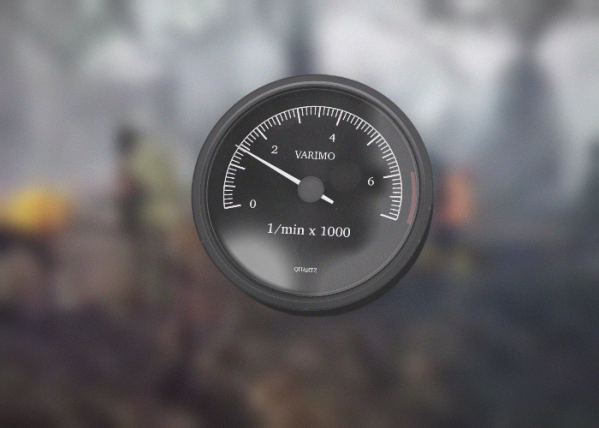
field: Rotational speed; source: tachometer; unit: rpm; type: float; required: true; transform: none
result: 1400 rpm
